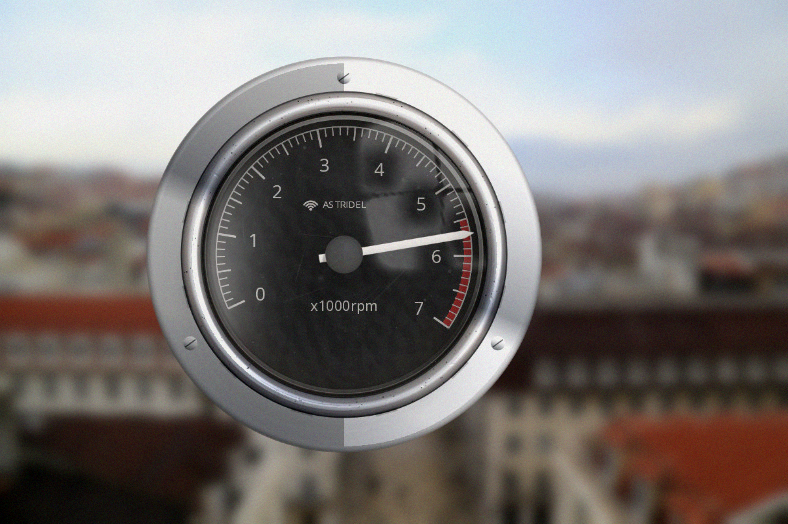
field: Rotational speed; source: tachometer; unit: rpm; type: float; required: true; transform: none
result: 5700 rpm
